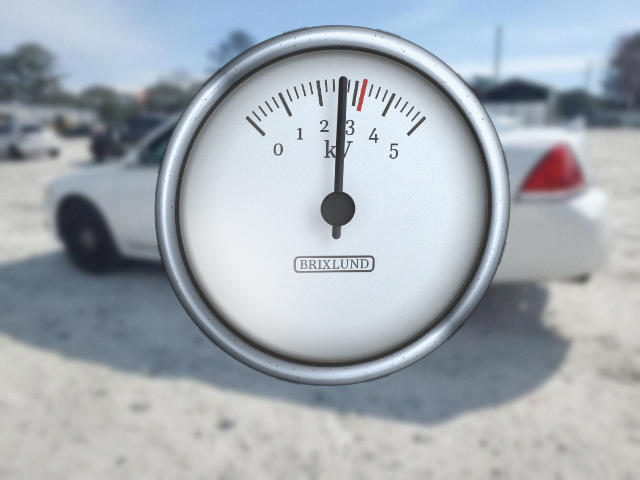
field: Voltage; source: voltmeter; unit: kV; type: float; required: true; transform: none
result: 2.6 kV
